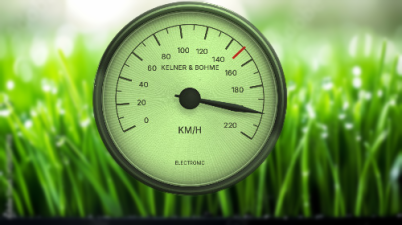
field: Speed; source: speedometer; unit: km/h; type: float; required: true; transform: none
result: 200 km/h
